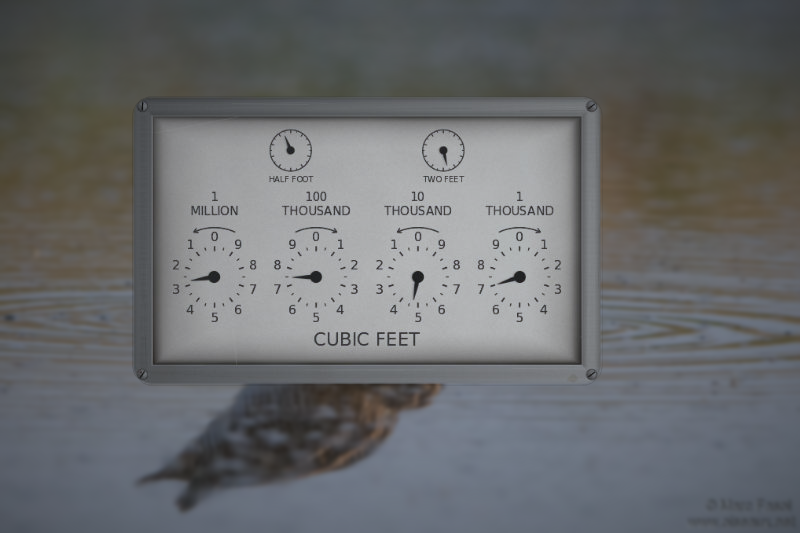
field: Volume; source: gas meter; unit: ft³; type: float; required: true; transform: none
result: 274700 ft³
